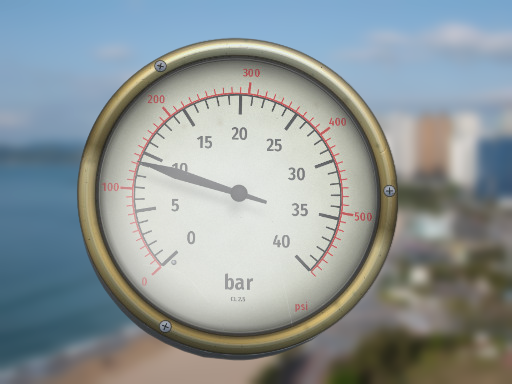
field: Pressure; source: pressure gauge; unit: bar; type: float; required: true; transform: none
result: 9 bar
